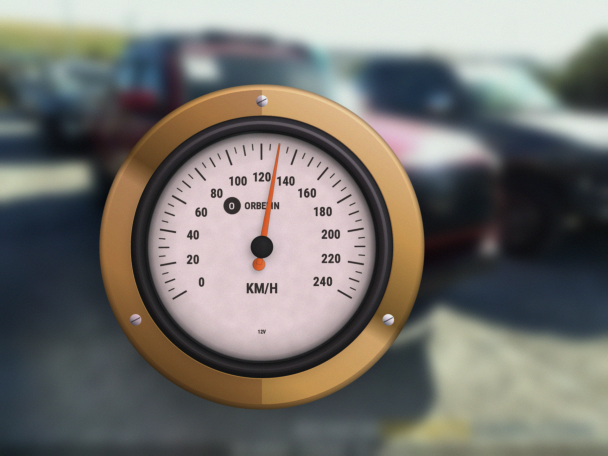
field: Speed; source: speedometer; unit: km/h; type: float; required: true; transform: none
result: 130 km/h
